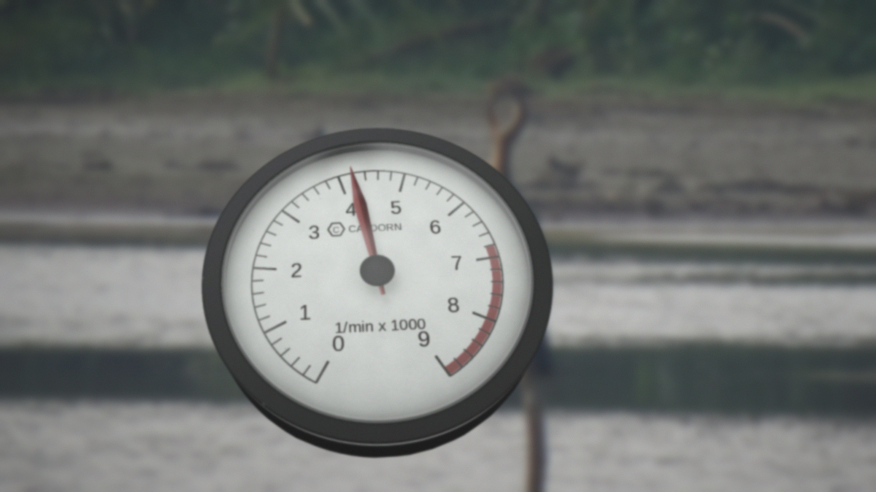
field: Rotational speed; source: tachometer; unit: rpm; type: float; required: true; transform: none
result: 4200 rpm
